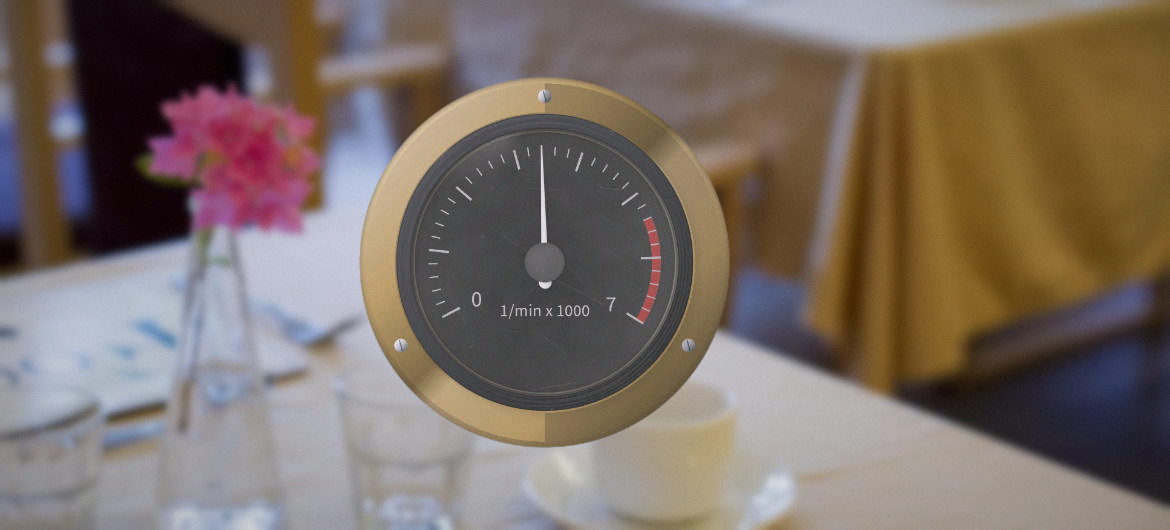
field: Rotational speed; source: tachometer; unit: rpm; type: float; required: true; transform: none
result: 3400 rpm
